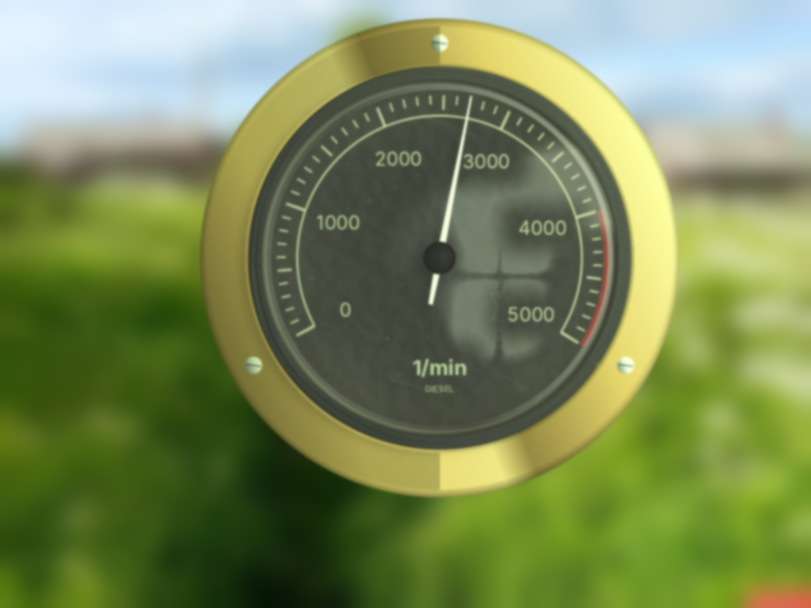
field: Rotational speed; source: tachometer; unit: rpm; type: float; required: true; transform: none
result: 2700 rpm
